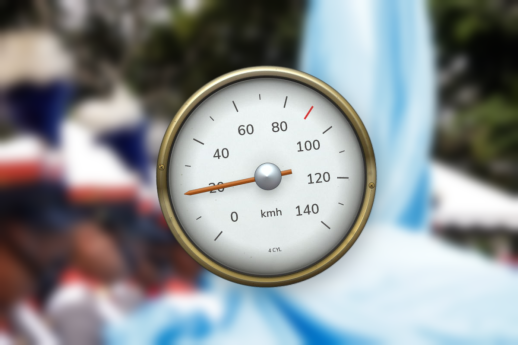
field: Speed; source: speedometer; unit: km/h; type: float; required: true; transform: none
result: 20 km/h
